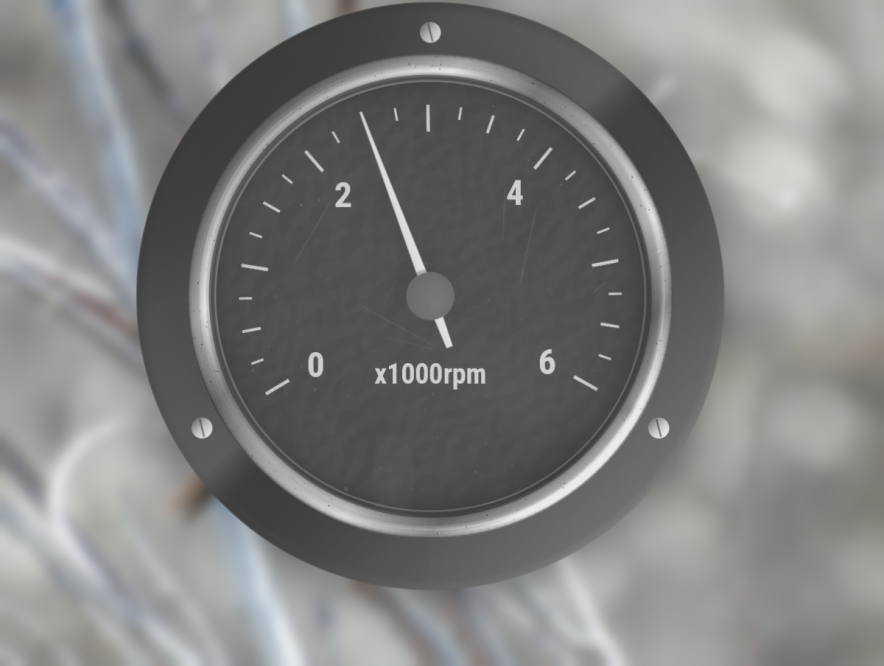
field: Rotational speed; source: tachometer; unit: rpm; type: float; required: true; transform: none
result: 2500 rpm
